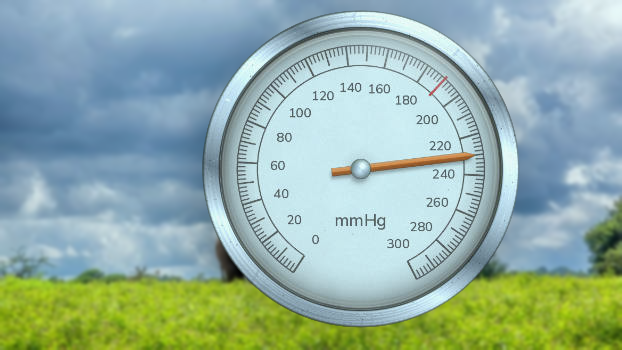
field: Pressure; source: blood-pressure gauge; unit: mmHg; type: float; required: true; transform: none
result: 230 mmHg
